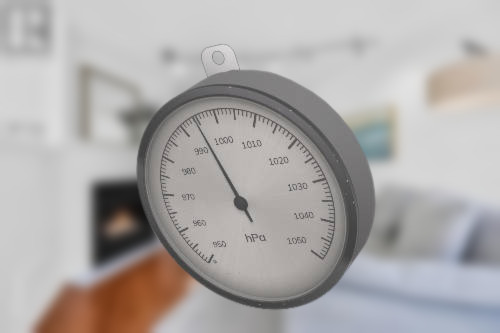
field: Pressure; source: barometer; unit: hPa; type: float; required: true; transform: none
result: 995 hPa
